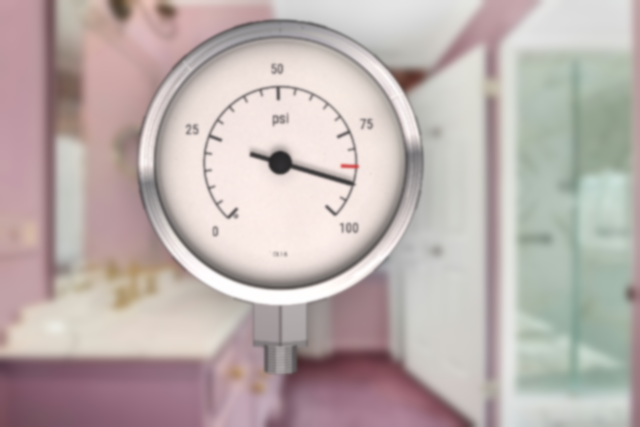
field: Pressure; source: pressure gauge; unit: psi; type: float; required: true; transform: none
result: 90 psi
